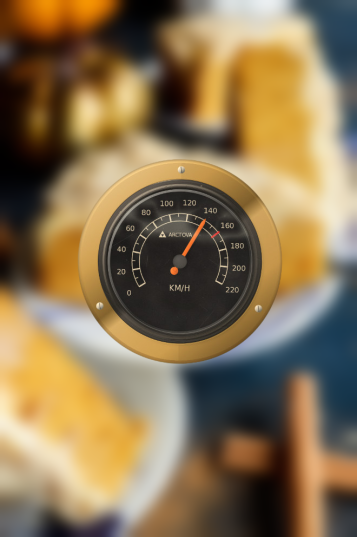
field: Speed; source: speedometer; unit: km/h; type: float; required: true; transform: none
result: 140 km/h
